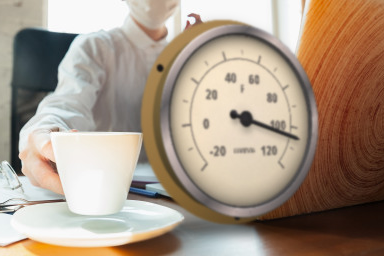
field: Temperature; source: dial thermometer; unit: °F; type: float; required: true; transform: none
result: 105 °F
